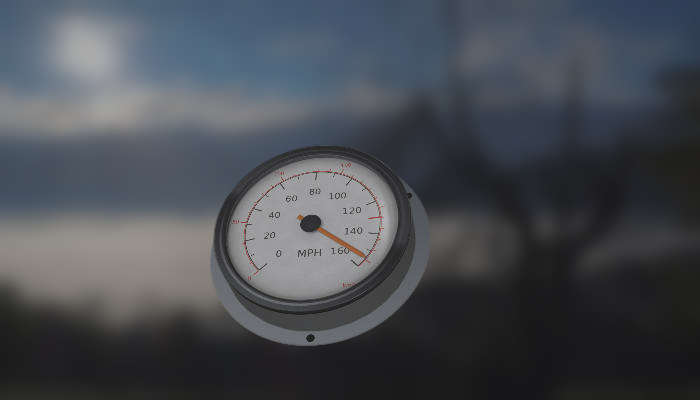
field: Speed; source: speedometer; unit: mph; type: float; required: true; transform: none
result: 155 mph
